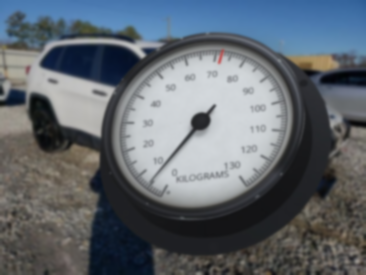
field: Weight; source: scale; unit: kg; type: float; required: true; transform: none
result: 5 kg
